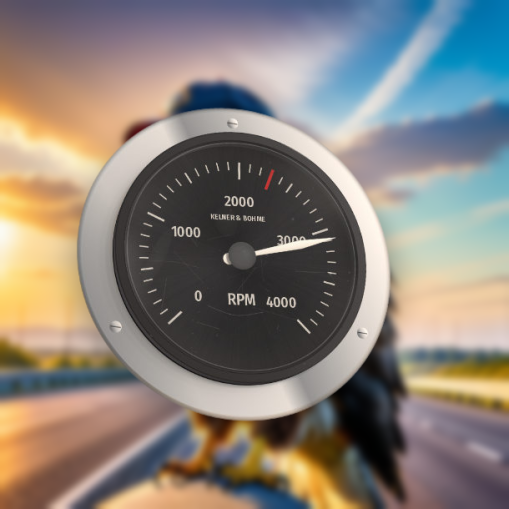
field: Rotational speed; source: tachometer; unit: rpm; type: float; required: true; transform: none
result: 3100 rpm
